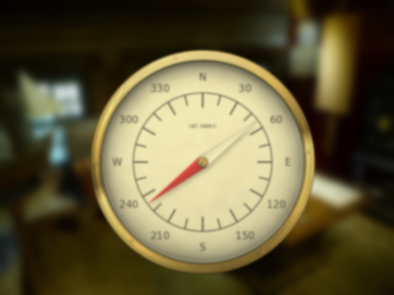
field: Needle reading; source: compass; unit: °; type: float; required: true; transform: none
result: 232.5 °
